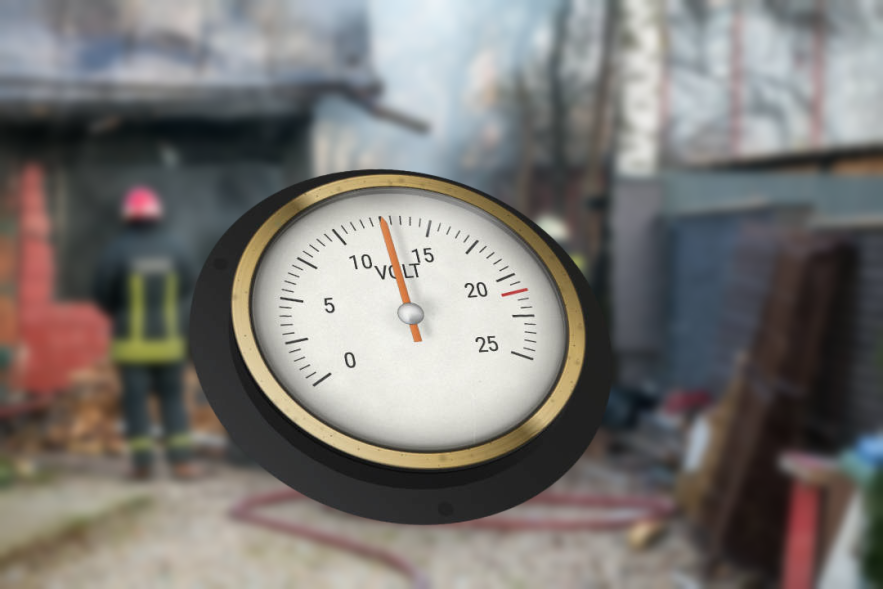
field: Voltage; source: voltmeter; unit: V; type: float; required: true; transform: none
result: 12.5 V
